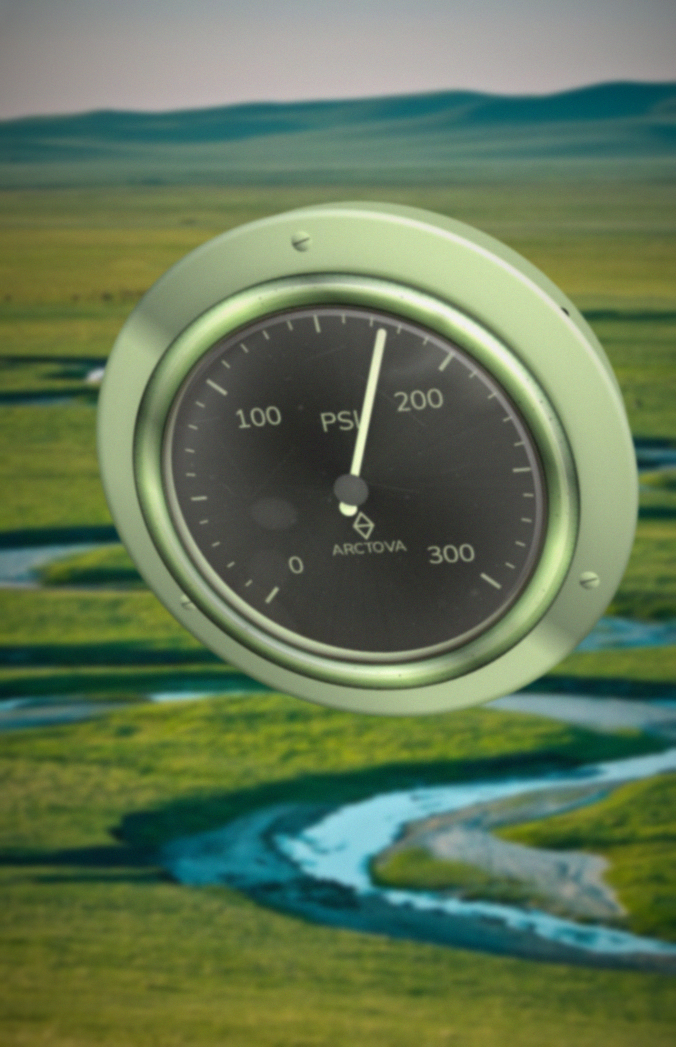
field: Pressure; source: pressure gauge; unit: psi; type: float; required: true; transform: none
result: 175 psi
